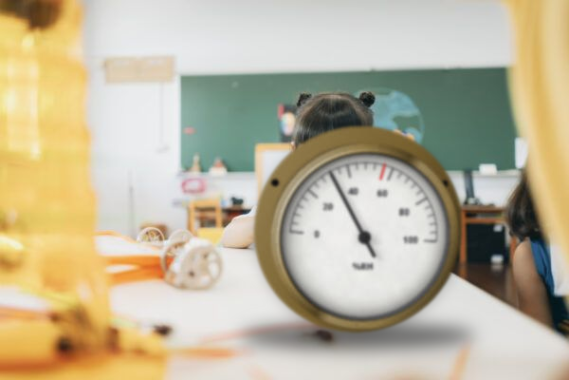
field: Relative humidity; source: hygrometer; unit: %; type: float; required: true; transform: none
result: 32 %
